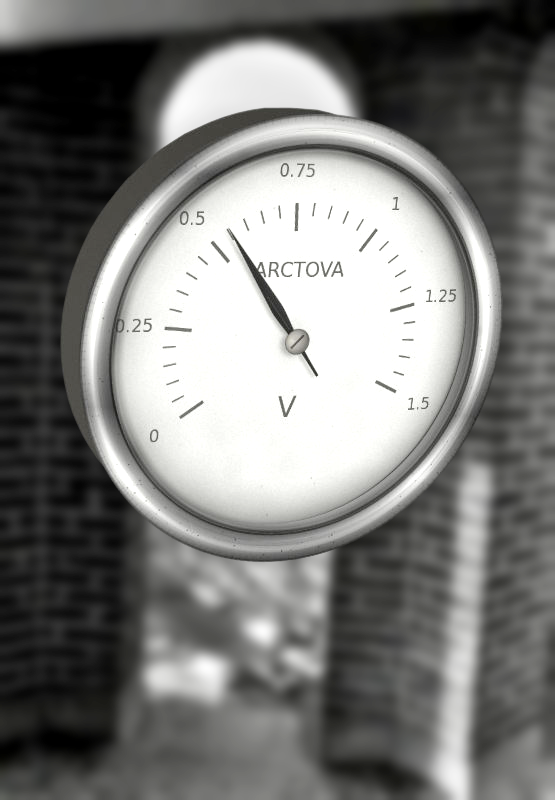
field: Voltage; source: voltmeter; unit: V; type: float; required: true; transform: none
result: 0.55 V
